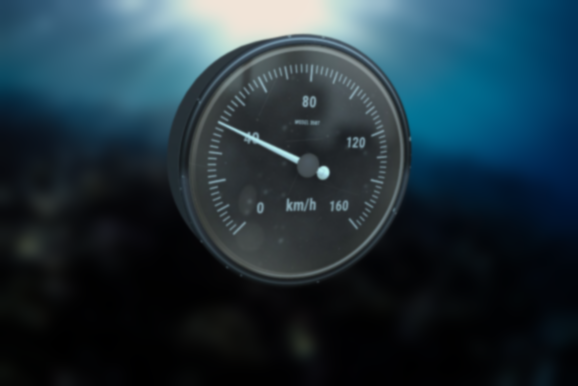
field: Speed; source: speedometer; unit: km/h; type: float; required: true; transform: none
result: 40 km/h
